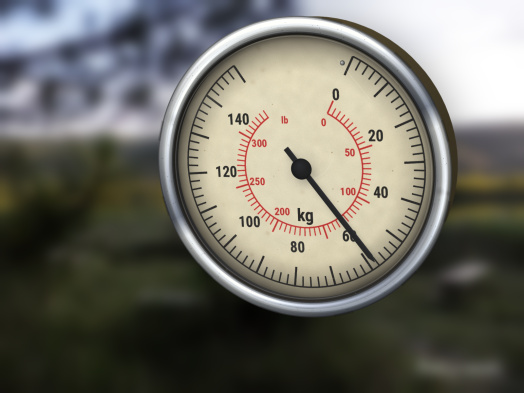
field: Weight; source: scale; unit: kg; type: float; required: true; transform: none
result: 58 kg
